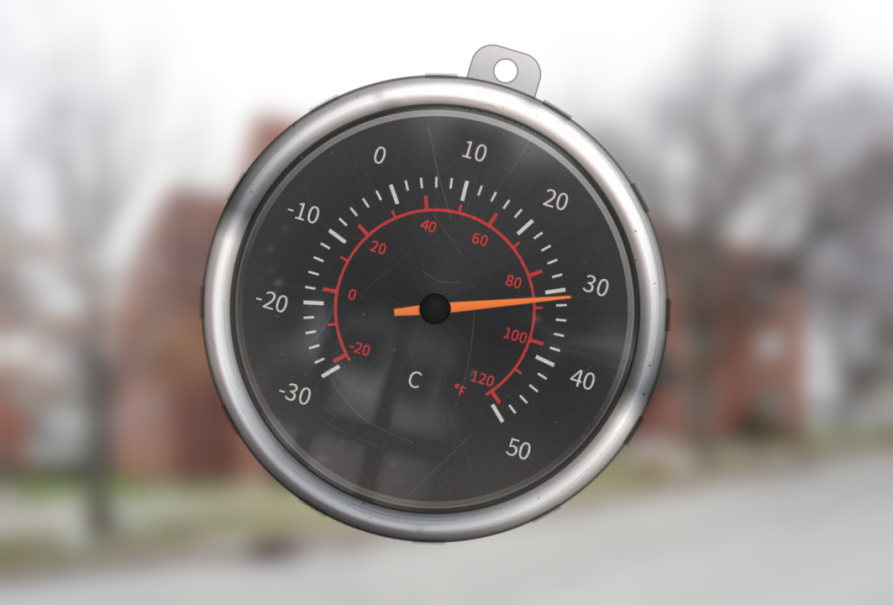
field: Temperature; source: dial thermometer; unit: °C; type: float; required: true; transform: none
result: 31 °C
